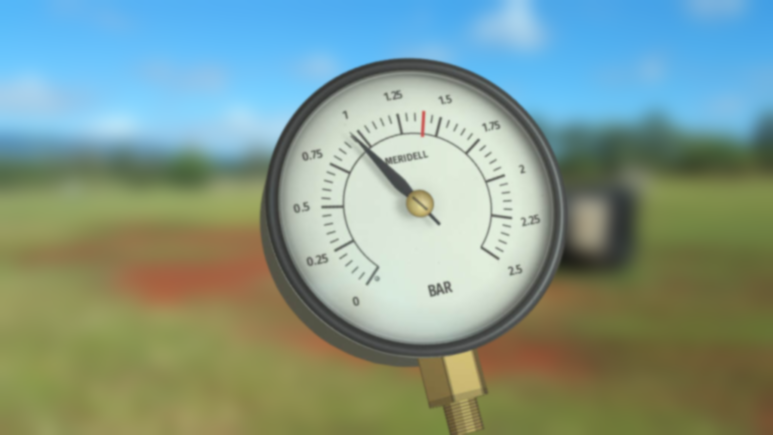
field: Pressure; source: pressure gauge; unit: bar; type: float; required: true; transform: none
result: 0.95 bar
